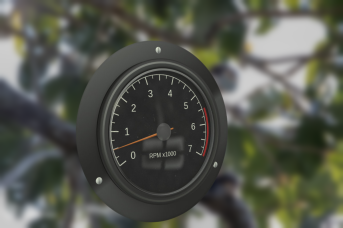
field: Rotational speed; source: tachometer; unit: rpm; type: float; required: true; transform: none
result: 500 rpm
